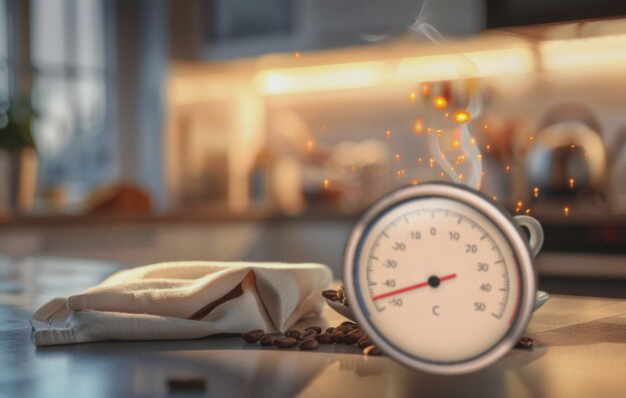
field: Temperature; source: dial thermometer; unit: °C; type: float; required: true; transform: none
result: -45 °C
